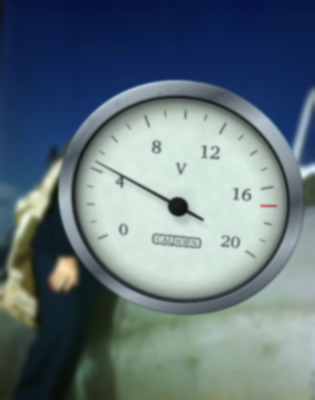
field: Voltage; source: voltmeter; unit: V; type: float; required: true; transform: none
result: 4.5 V
